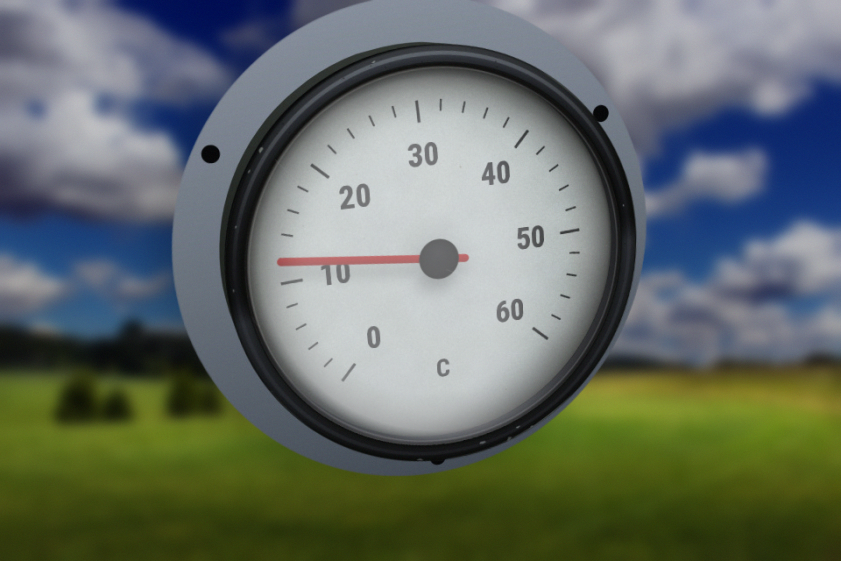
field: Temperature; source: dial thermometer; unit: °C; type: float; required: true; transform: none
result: 12 °C
